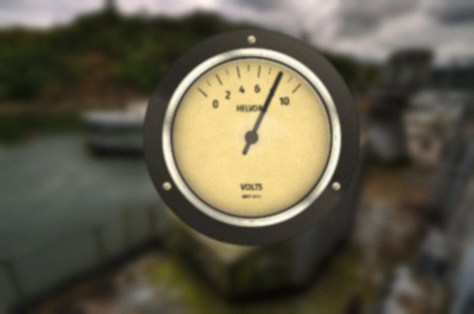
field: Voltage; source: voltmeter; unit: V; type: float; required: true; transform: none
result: 8 V
